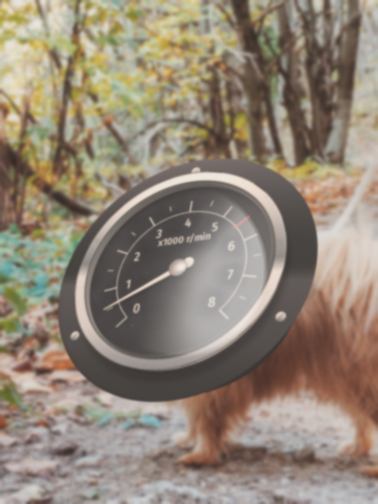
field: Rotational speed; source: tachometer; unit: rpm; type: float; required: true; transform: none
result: 500 rpm
